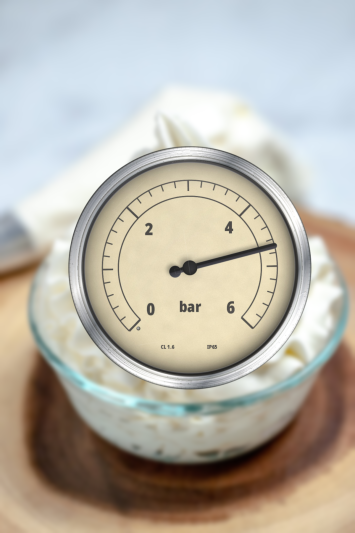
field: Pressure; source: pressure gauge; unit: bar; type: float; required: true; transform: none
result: 4.7 bar
